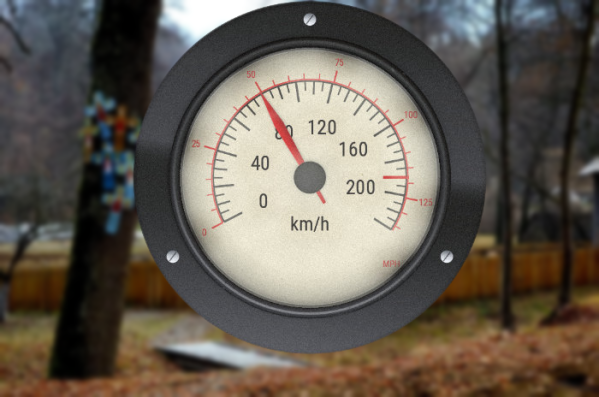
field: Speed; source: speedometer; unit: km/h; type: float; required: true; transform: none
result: 80 km/h
